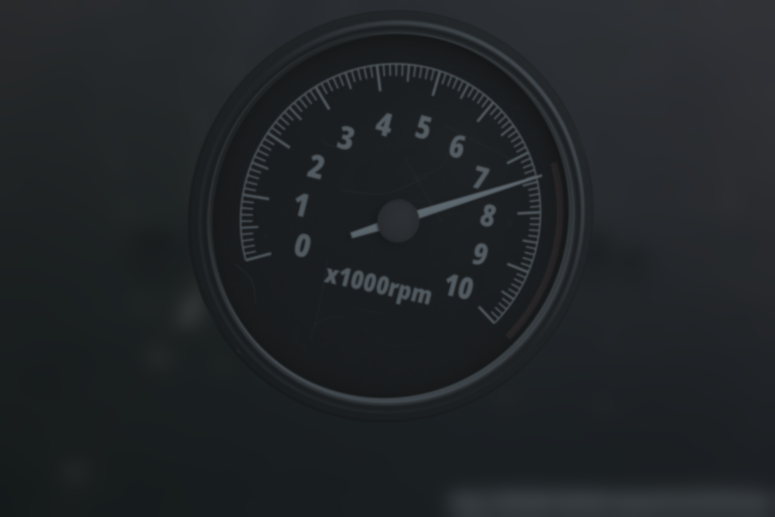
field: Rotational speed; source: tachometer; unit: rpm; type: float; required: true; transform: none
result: 7400 rpm
